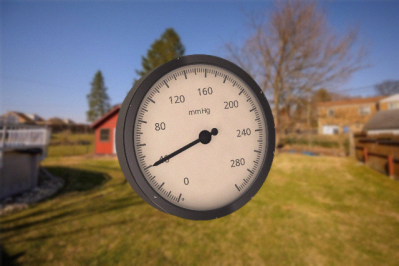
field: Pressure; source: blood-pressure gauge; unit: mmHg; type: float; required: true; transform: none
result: 40 mmHg
